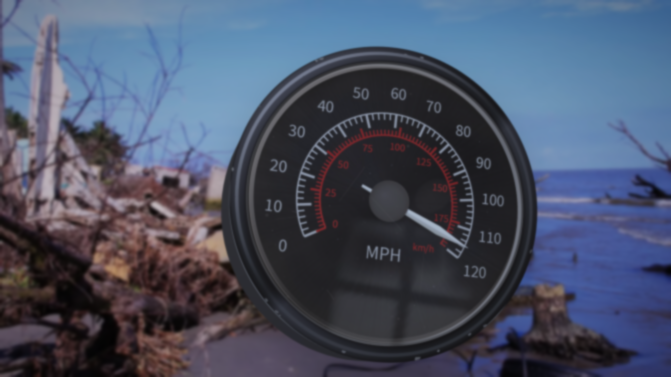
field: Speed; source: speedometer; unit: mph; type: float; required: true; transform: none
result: 116 mph
